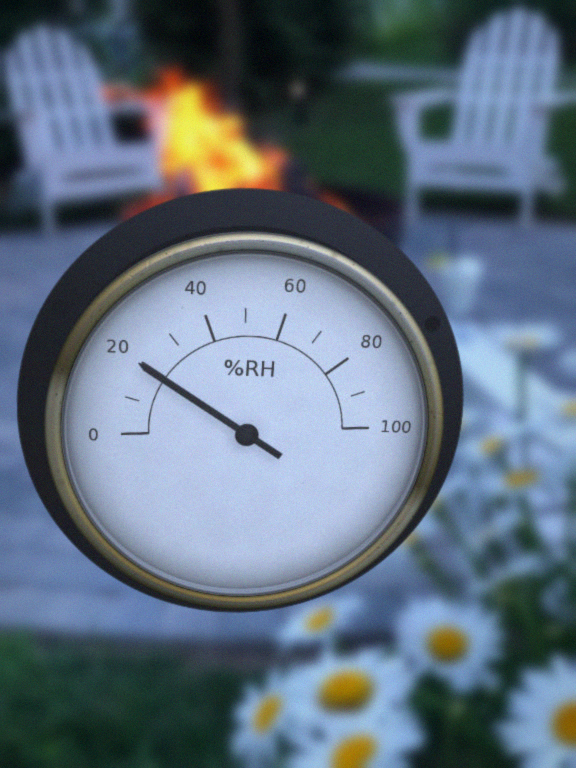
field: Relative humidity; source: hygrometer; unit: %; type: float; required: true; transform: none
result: 20 %
